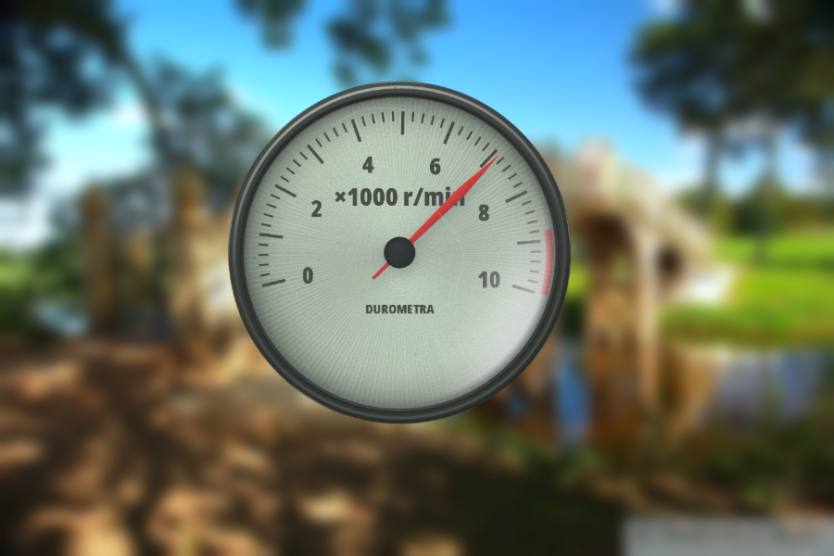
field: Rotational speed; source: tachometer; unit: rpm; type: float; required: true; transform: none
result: 7100 rpm
